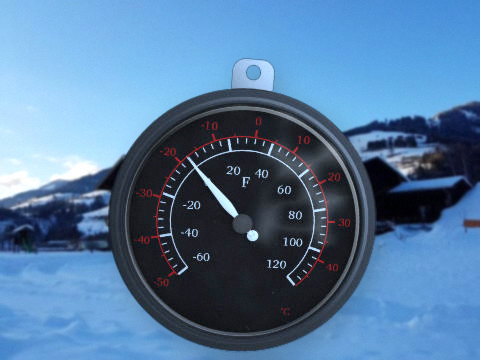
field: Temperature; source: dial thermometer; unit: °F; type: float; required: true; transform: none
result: 0 °F
